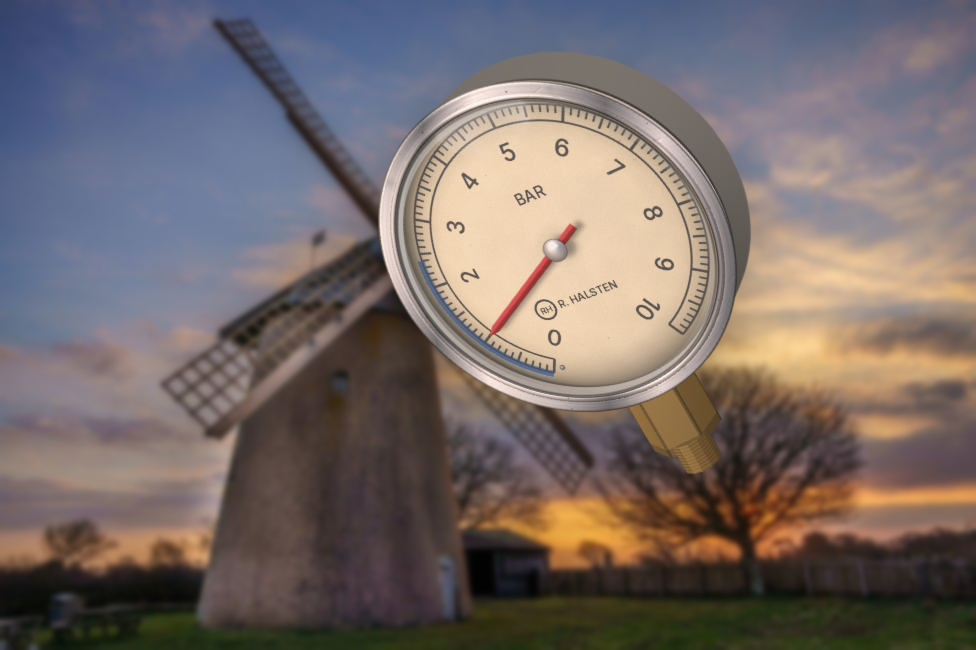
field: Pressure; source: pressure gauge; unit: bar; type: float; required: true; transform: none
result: 1 bar
